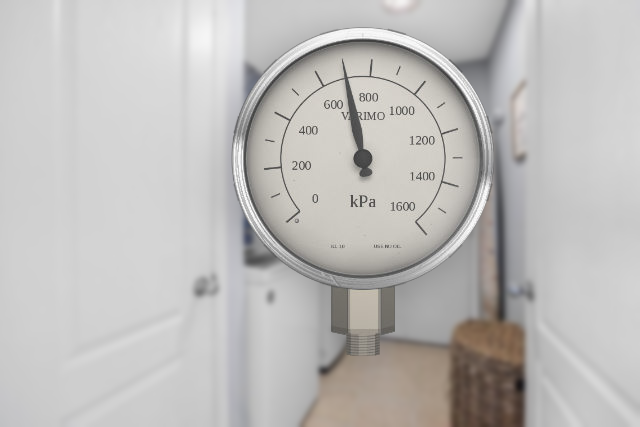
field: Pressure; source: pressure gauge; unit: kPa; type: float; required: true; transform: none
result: 700 kPa
